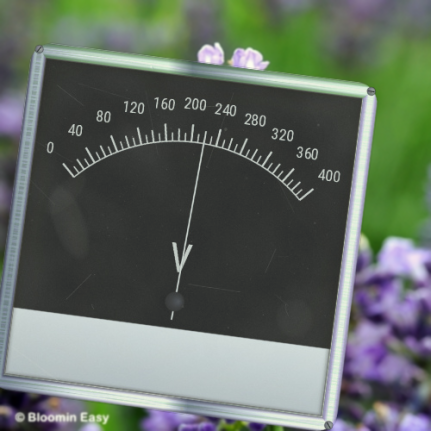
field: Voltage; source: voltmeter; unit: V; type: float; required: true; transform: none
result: 220 V
